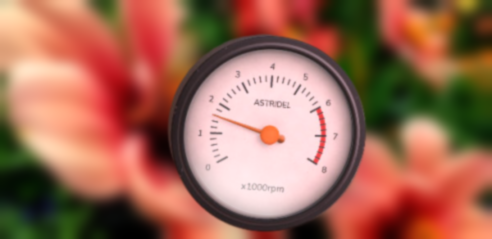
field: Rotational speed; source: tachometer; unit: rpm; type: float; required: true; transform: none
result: 1600 rpm
